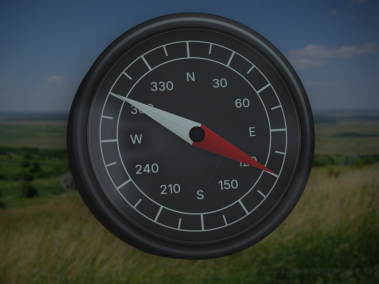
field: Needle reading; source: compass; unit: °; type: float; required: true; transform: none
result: 120 °
